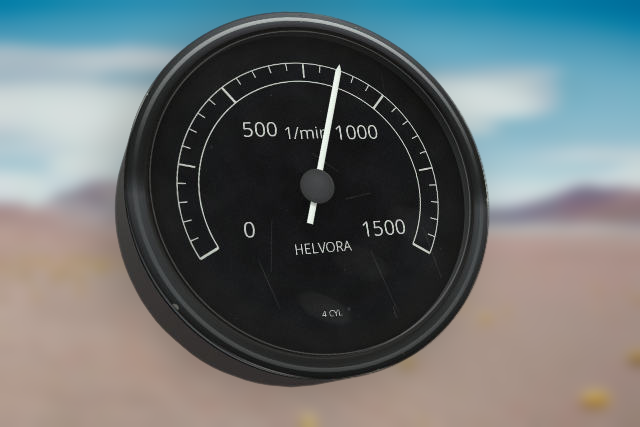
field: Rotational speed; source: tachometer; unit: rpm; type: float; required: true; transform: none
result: 850 rpm
